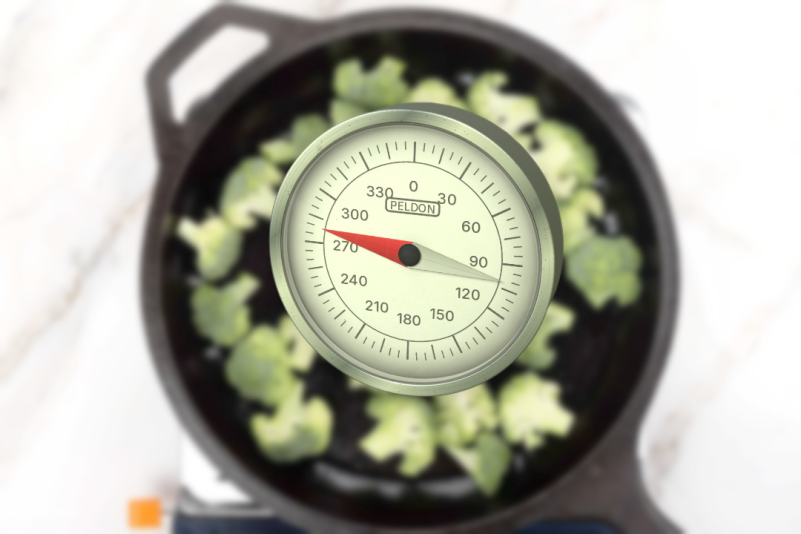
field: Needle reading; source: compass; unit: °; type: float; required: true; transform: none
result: 280 °
